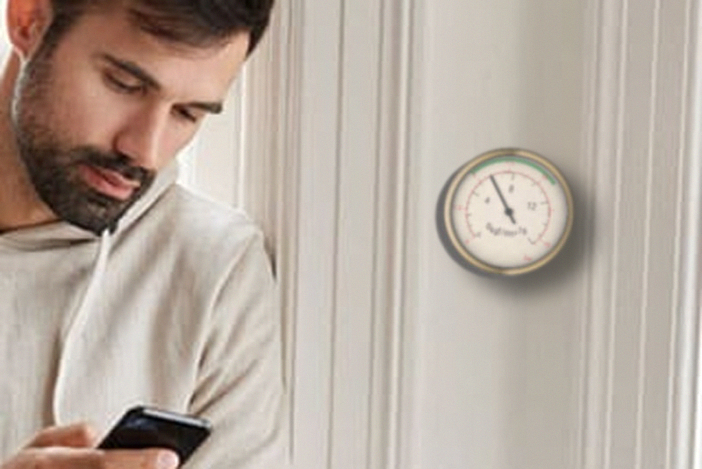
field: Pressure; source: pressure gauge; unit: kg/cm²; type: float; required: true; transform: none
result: 6 kg/cm²
